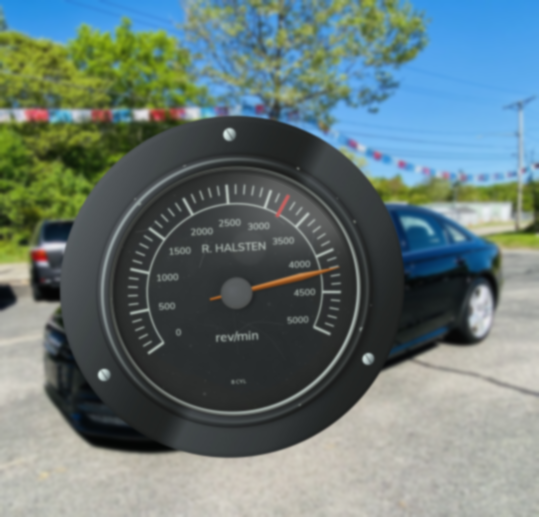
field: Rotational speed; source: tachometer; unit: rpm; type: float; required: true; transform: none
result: 4200 rpm
